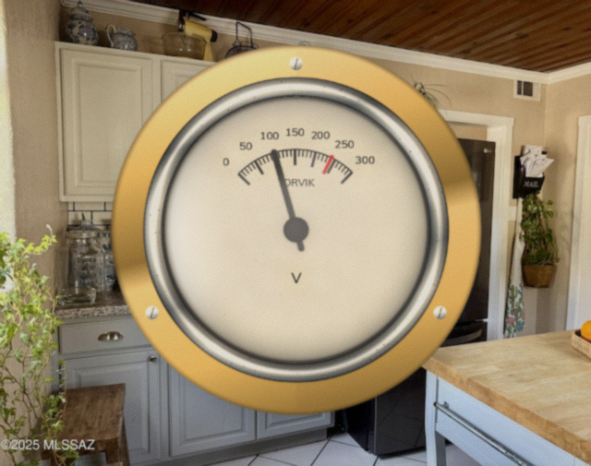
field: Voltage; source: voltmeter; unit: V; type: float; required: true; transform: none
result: 100 V
